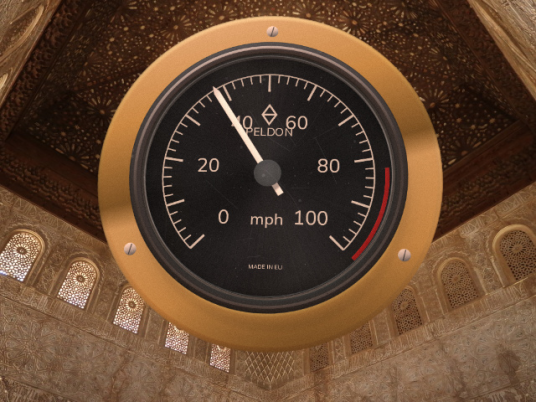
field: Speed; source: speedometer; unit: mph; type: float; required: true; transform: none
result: 38 mph
